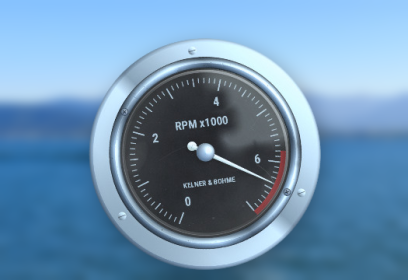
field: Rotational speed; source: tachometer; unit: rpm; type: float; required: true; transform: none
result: 6400 rpm
